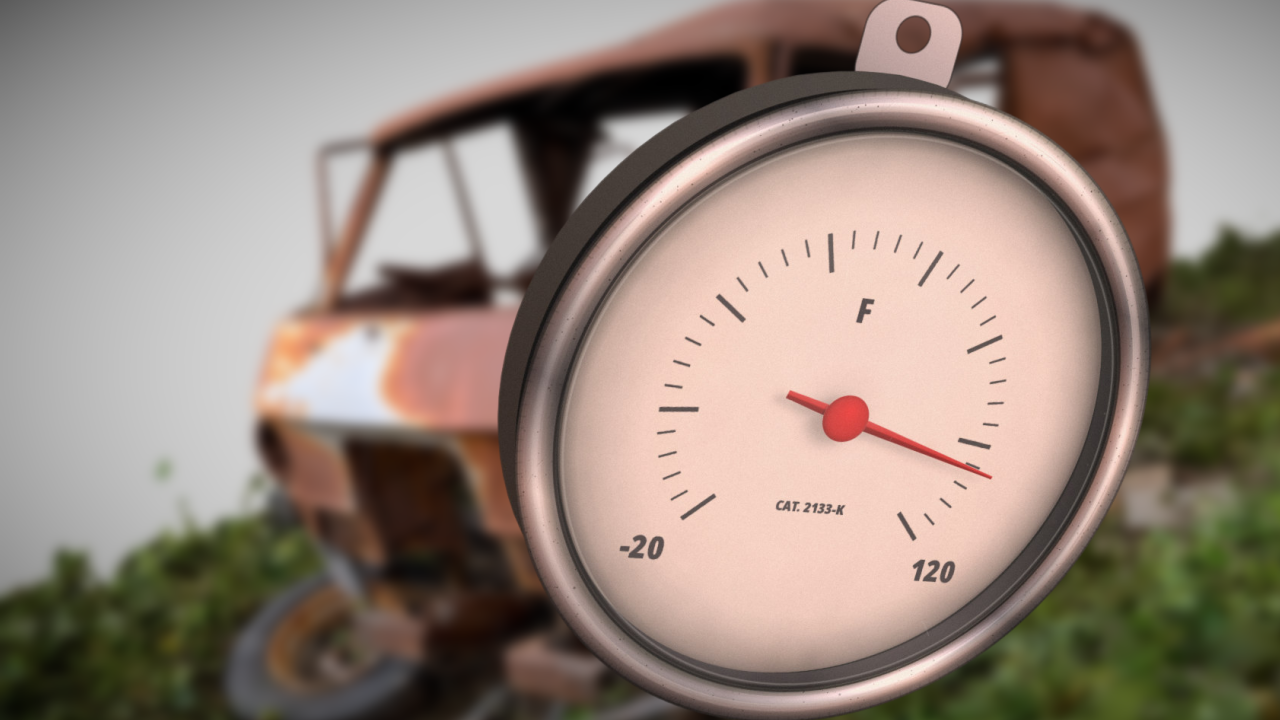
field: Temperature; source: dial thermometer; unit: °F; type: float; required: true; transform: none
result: 104 °F
